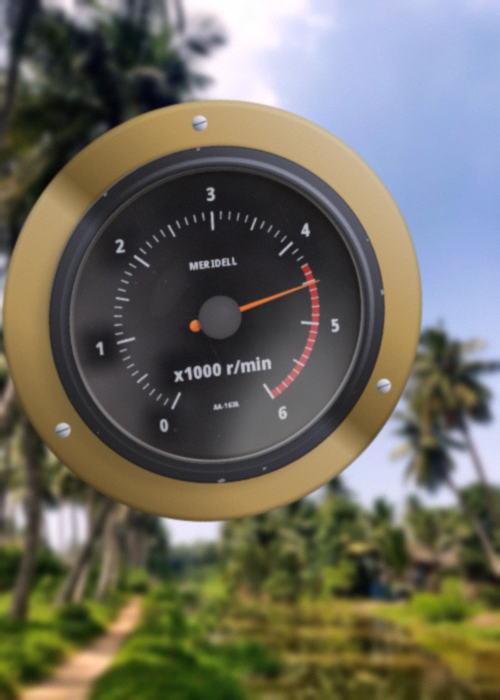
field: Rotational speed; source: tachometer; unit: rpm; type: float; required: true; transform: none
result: 4500 rpm
